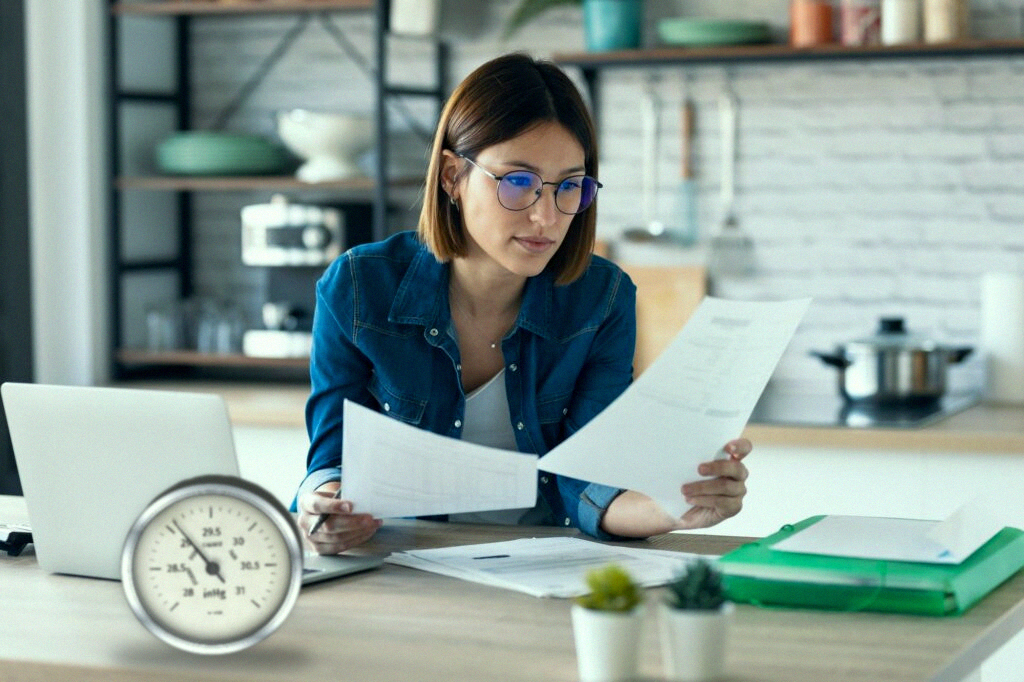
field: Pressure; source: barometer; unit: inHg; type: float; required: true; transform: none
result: 29.1 inHg
